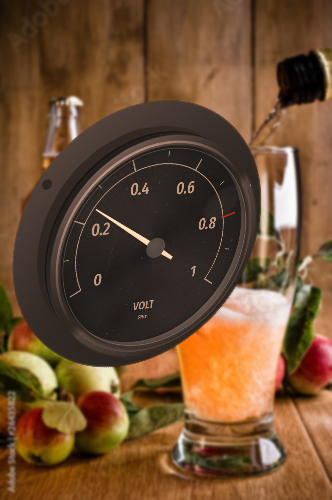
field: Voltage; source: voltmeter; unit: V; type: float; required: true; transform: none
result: 0.25 V
